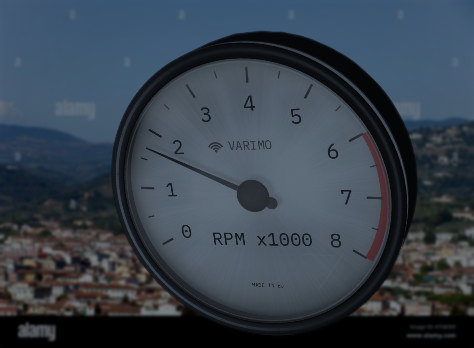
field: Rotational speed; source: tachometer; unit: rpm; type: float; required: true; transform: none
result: 1750 rpm
